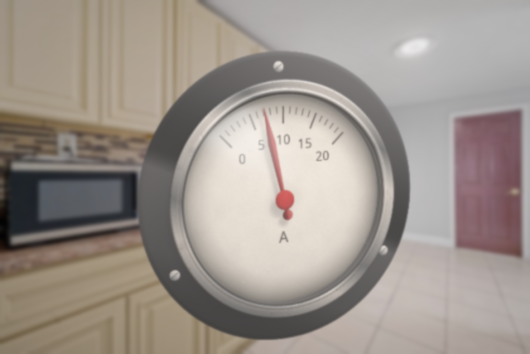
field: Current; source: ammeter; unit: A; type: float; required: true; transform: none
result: 7 A
